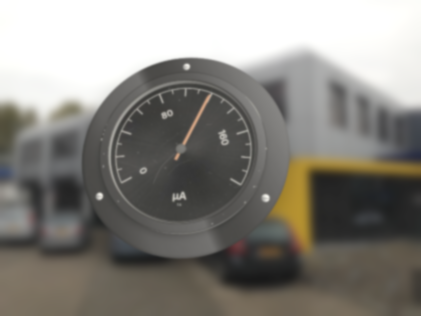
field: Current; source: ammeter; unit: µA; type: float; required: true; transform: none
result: 120 µA
